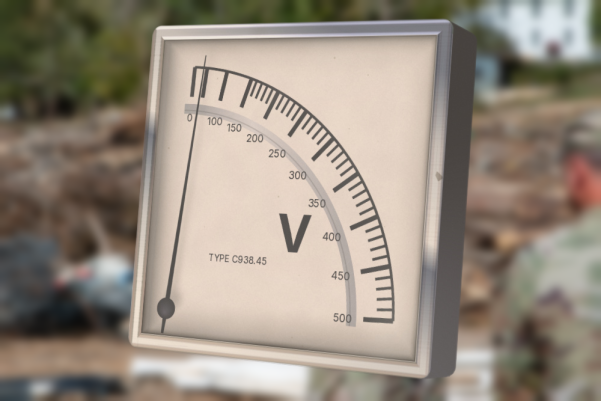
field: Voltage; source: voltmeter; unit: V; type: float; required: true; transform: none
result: 50 V
